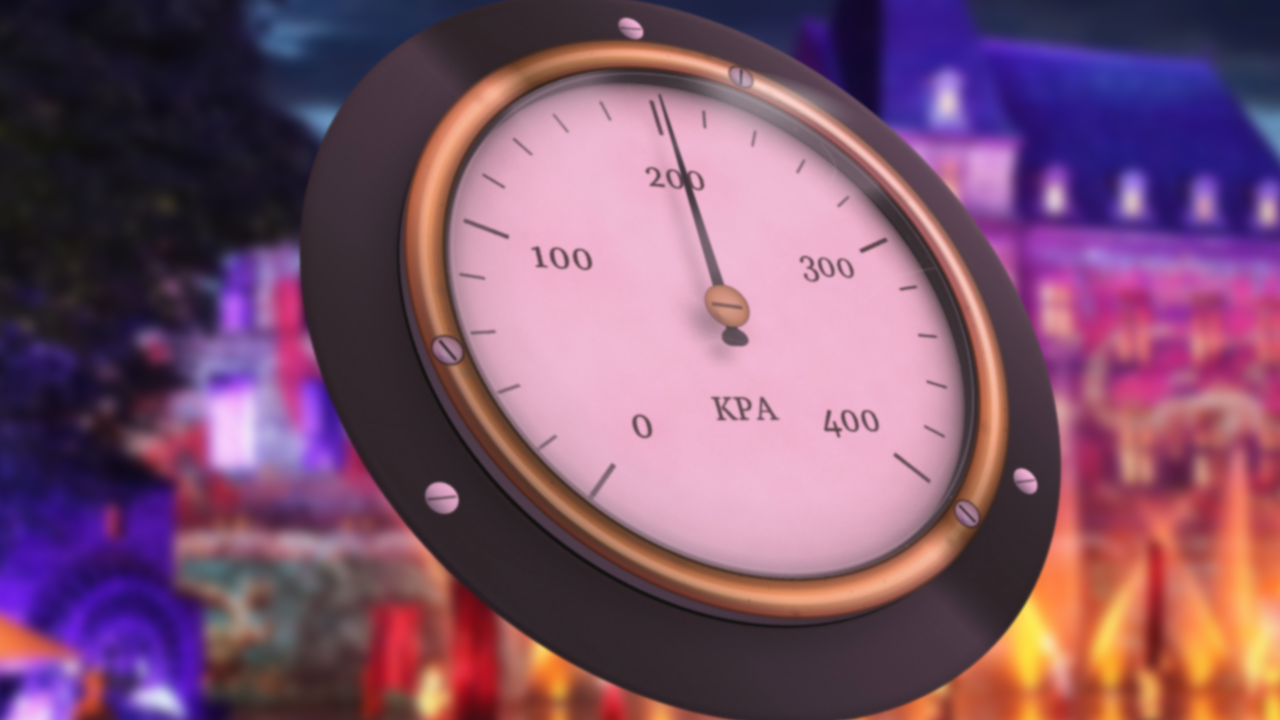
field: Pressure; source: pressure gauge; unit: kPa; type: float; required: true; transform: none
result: 200 kPa
